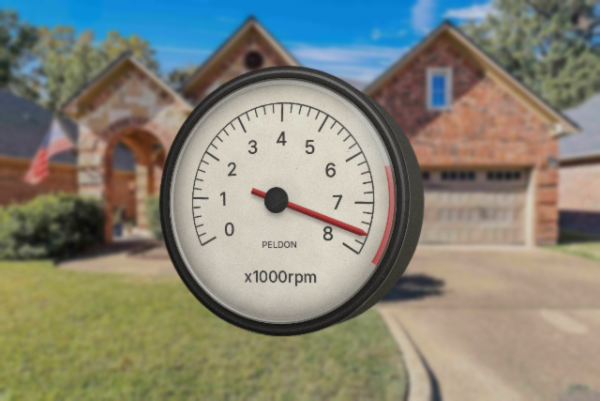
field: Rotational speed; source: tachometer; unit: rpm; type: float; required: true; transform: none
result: 7600 rpm
